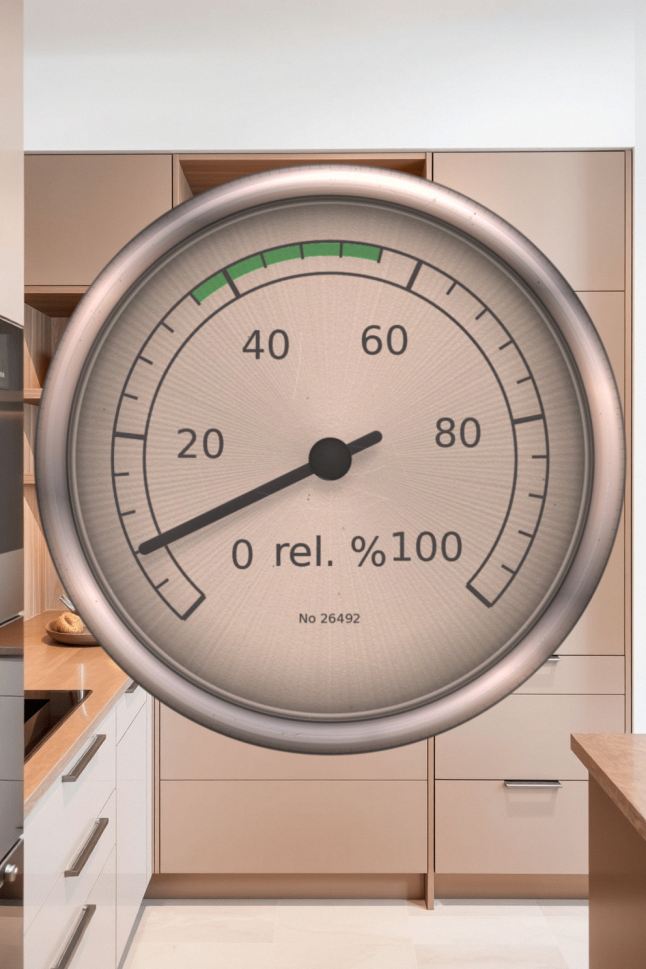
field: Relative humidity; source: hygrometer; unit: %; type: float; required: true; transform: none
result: 8 %
